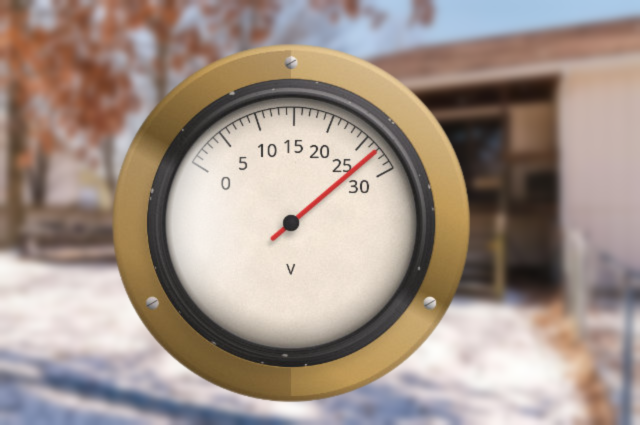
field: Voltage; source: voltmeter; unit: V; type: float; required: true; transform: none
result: 27 V
